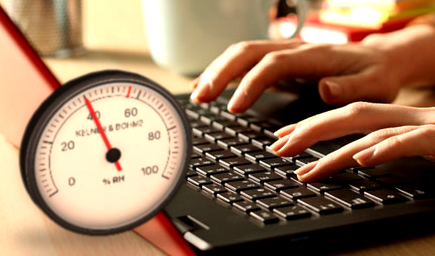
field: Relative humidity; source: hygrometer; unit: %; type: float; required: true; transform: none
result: 40 %
